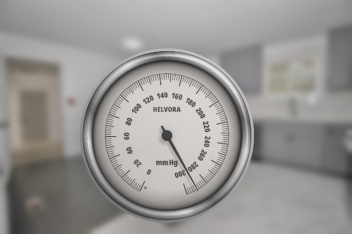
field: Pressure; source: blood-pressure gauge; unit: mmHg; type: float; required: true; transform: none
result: 290 mmHg
